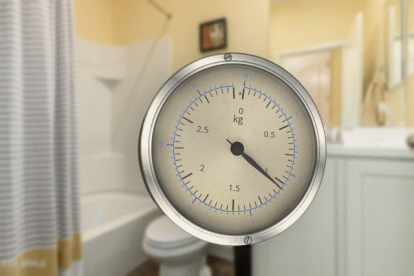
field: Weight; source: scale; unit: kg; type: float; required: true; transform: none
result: 1.05 kg
